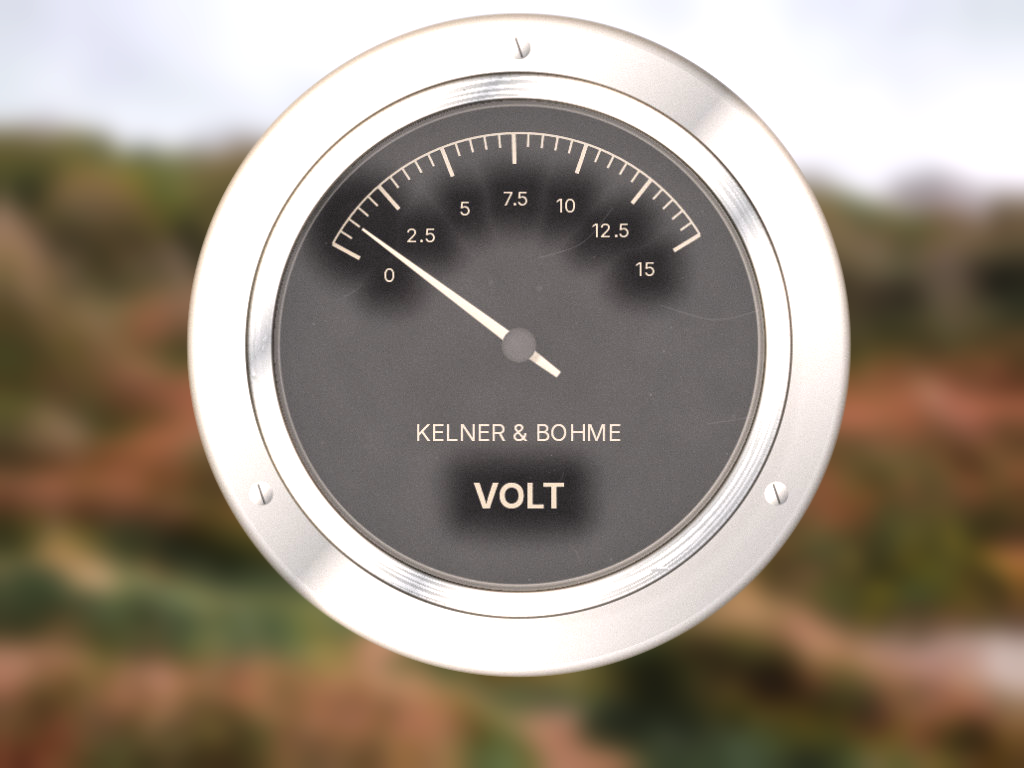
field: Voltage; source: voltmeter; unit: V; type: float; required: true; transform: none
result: 1 V
